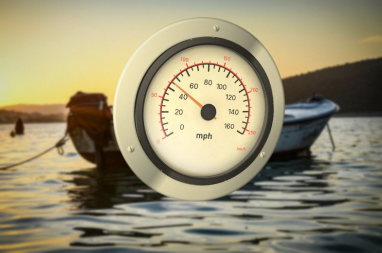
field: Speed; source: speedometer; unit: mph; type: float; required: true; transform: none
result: 45 mph
